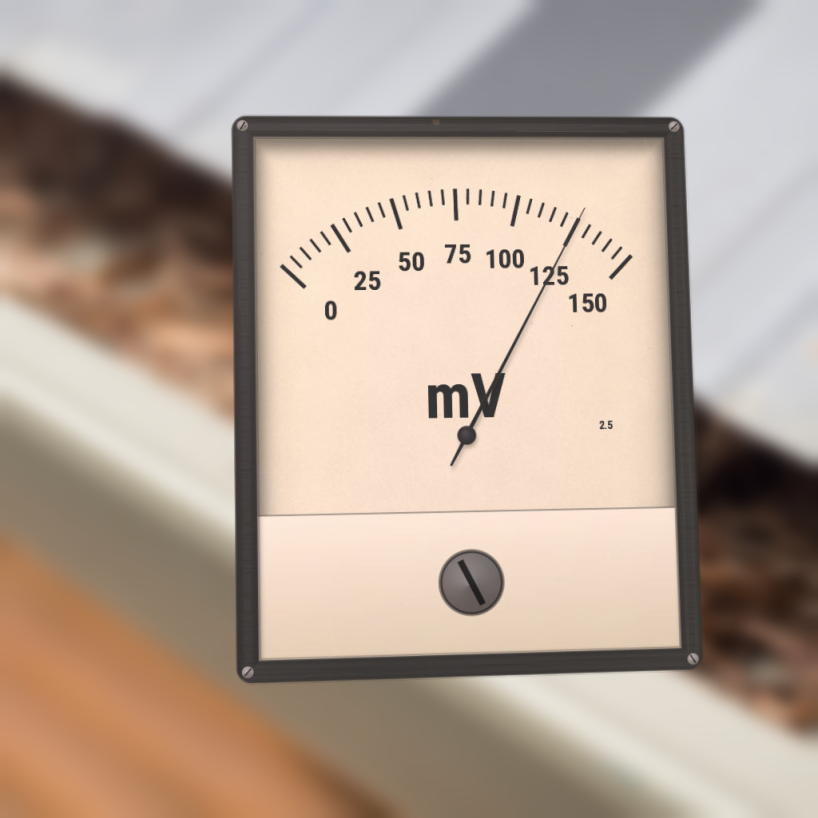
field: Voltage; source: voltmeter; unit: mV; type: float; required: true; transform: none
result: 125 mV
